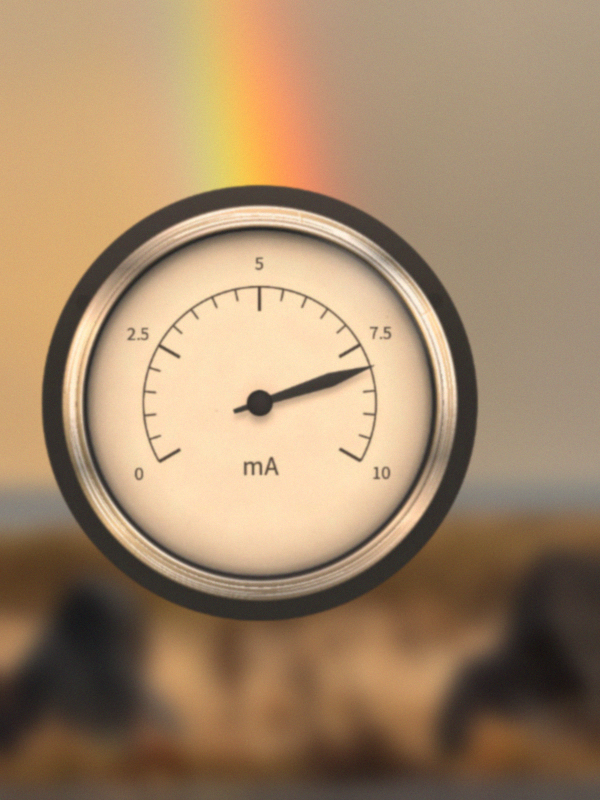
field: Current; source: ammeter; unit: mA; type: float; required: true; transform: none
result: 8 mA
